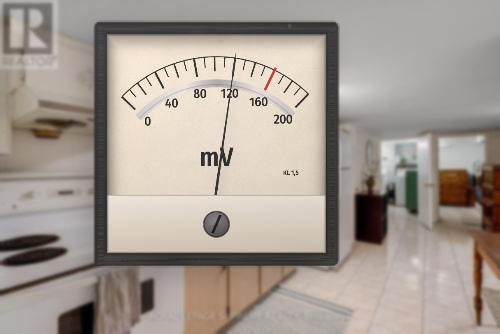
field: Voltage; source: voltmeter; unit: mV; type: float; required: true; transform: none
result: 120 mV
